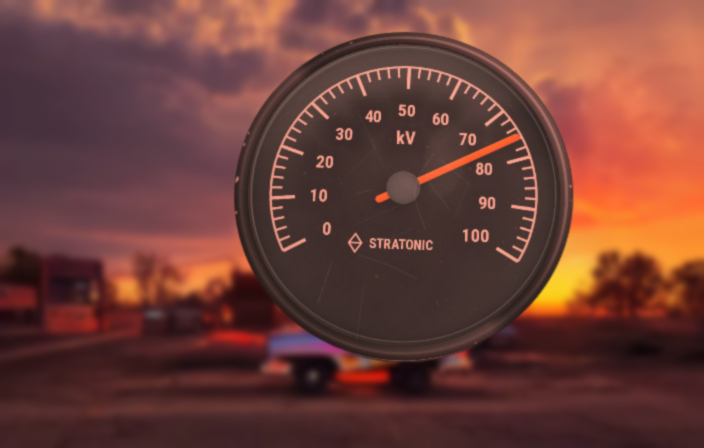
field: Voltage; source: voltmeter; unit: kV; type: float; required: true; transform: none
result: 76 kV
